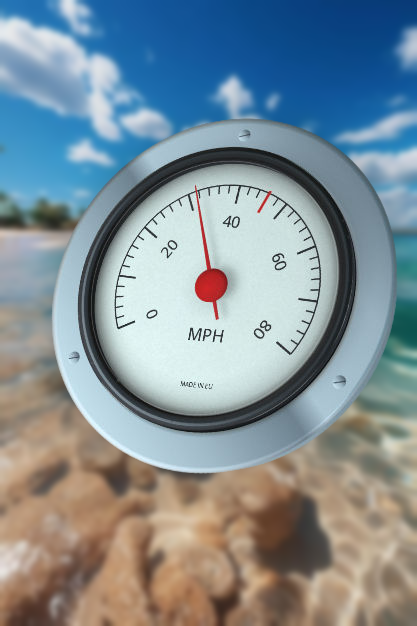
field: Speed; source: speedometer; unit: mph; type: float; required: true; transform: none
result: 32 mph
